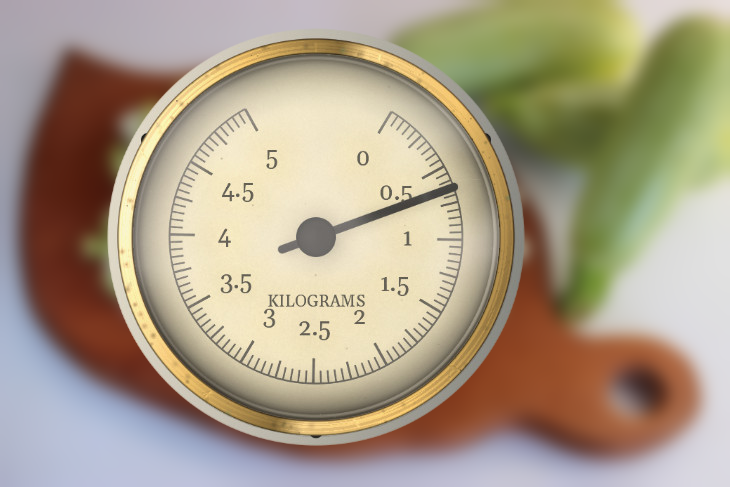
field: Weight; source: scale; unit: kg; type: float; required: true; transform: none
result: 0.65 kg
